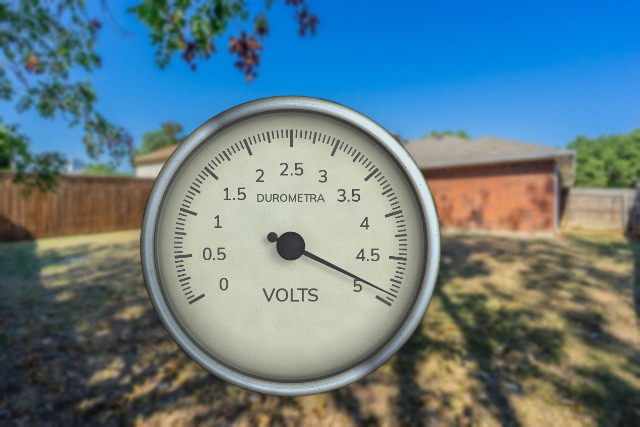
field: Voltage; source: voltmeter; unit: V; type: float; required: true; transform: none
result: 4.9 V
